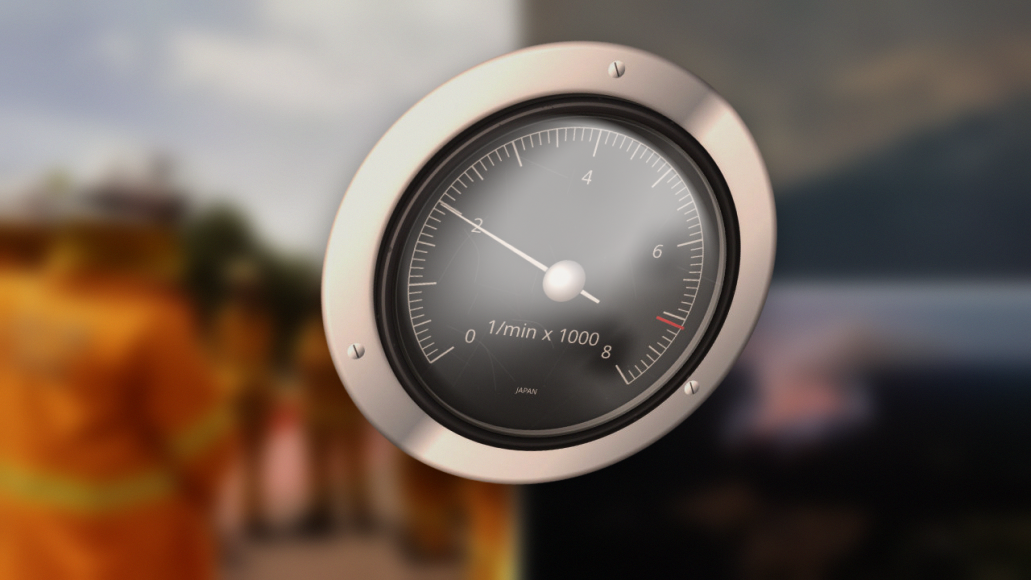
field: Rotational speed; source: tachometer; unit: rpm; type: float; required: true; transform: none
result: 2000 rpm
